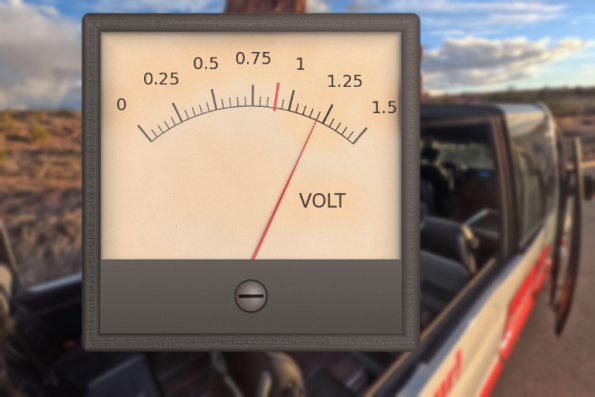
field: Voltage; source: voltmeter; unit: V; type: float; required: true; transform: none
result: 1.2 V
